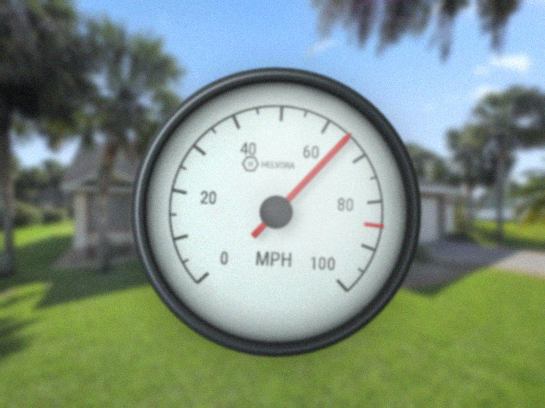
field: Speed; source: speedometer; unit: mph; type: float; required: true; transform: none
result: 65 mph
